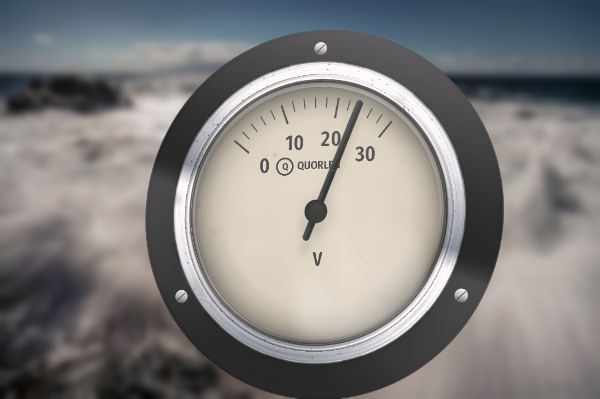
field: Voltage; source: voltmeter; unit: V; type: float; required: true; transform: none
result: 24 V
